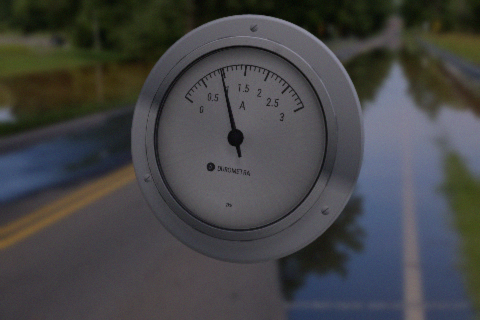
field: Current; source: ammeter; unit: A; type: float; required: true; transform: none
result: 1 A
